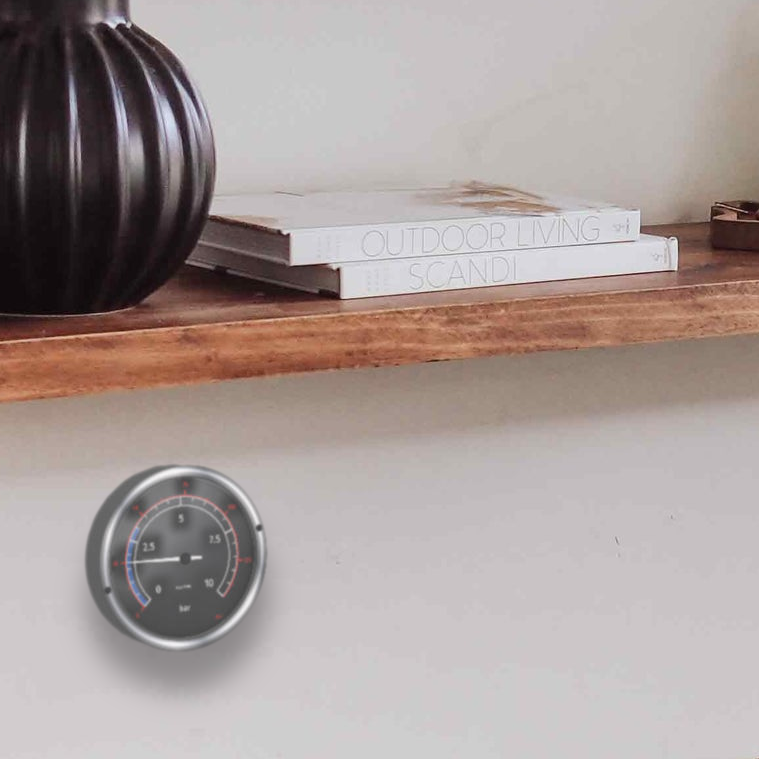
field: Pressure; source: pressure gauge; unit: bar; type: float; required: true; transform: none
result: 1.75 bar
